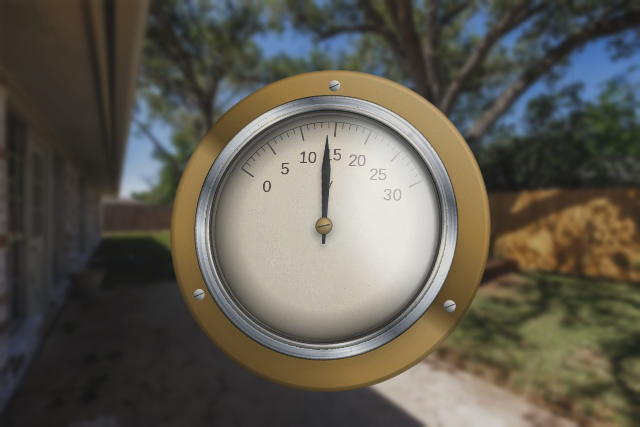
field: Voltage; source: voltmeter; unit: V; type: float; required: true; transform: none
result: 14 V
